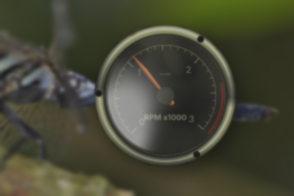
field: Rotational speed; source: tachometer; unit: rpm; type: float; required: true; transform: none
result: 1100 rpm
